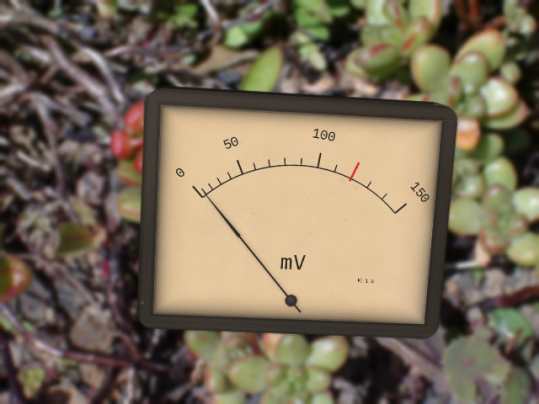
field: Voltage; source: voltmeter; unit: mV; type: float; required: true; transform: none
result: 10 mV
